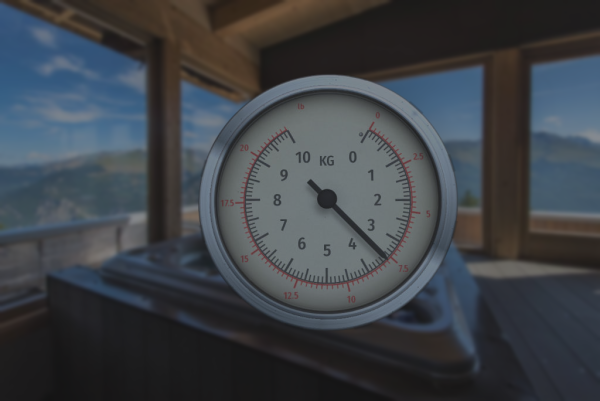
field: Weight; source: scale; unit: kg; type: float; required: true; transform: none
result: 3.5 kg
